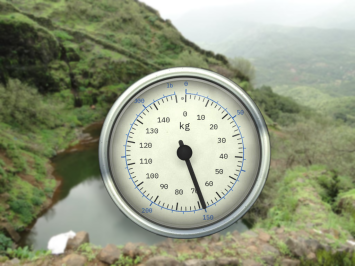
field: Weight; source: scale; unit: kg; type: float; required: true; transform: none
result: 68 kg
